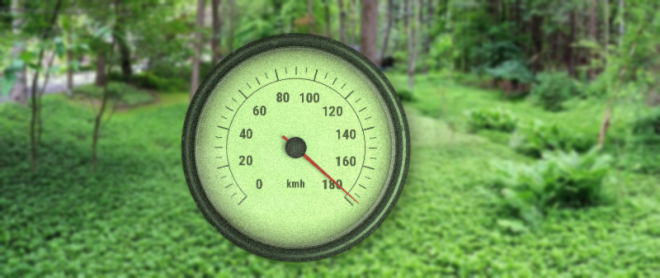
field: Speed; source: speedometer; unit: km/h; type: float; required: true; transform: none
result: 177.5 km/h
